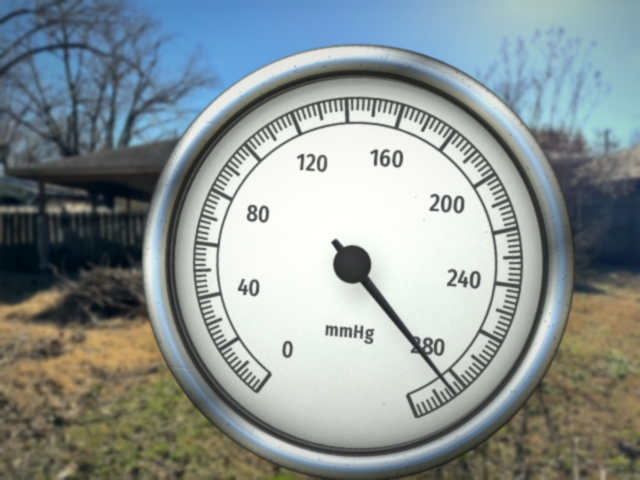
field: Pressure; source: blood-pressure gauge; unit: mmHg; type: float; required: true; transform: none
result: 284 mmHg
